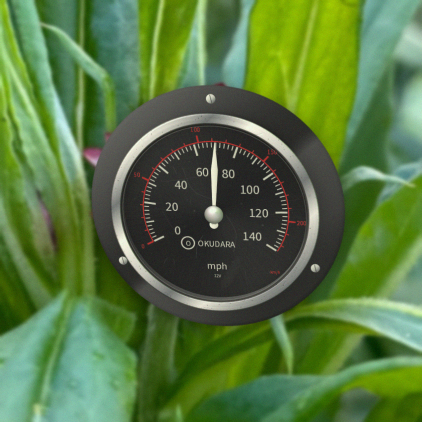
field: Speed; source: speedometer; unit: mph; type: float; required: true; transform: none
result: 70 mph
